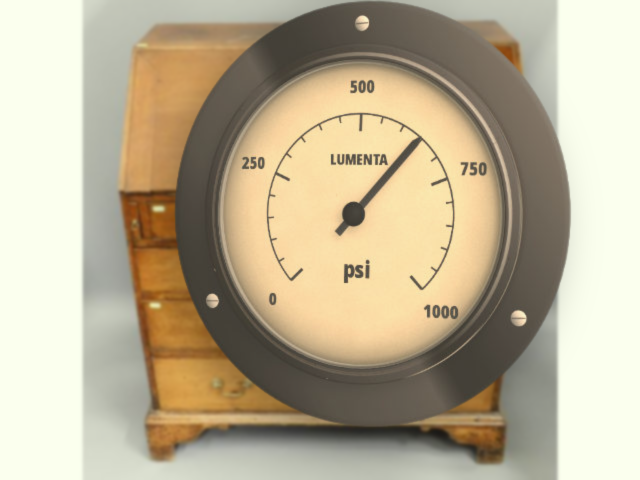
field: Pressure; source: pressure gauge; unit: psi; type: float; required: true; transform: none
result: 650 psi
